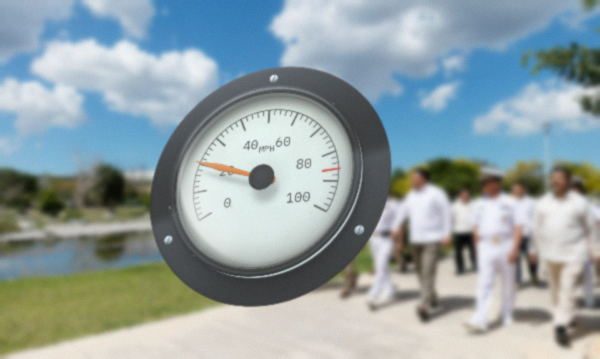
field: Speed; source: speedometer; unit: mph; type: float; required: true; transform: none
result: 20 mph
